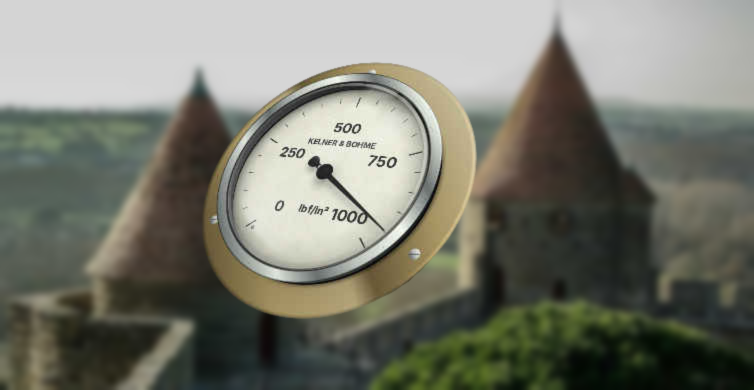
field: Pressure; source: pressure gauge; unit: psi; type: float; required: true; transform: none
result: 950 psi
